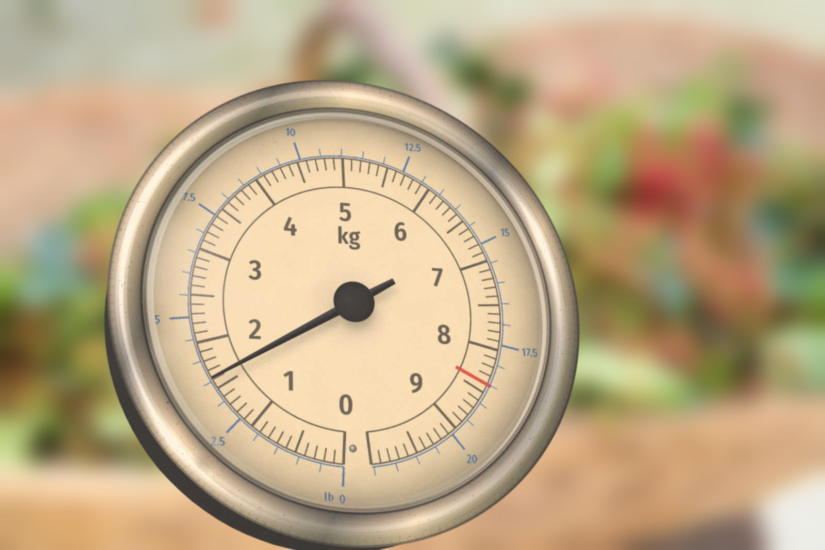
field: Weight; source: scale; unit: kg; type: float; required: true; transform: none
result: 1.6 kg
